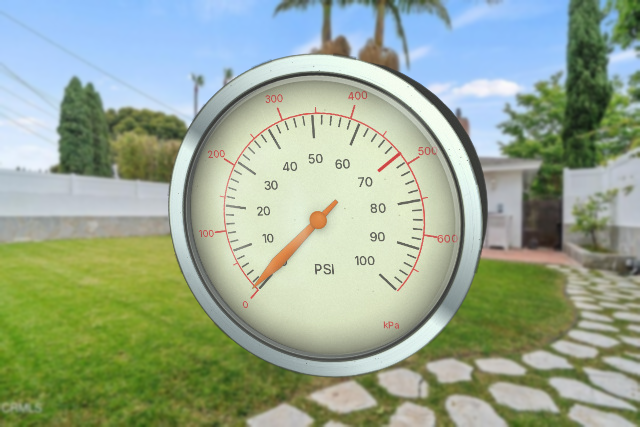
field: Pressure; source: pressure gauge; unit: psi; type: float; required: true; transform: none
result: 1 psi
